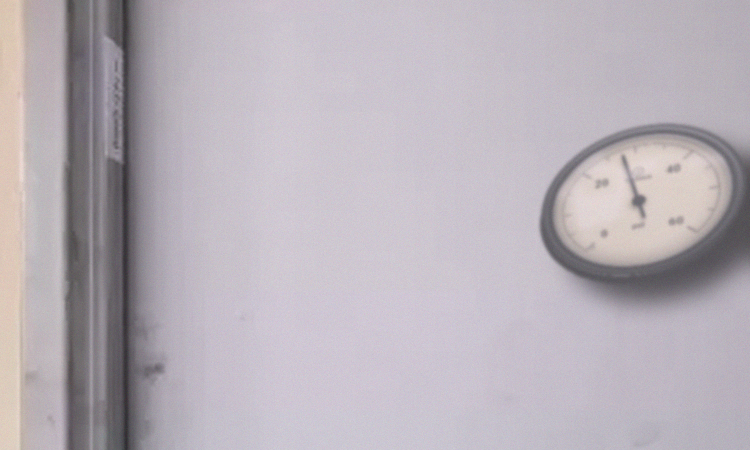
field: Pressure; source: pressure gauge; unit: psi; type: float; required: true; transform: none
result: 27.5 psi
